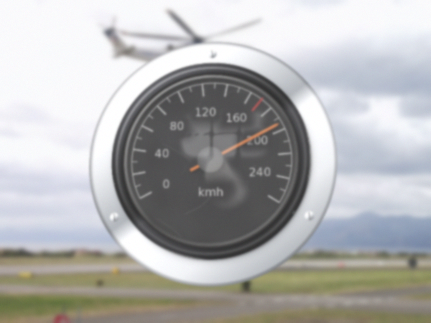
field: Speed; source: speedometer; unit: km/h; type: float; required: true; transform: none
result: 195 km/h
